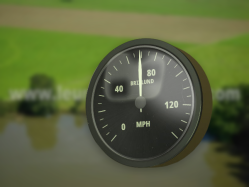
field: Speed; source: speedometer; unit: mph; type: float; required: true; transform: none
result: 70 mph
